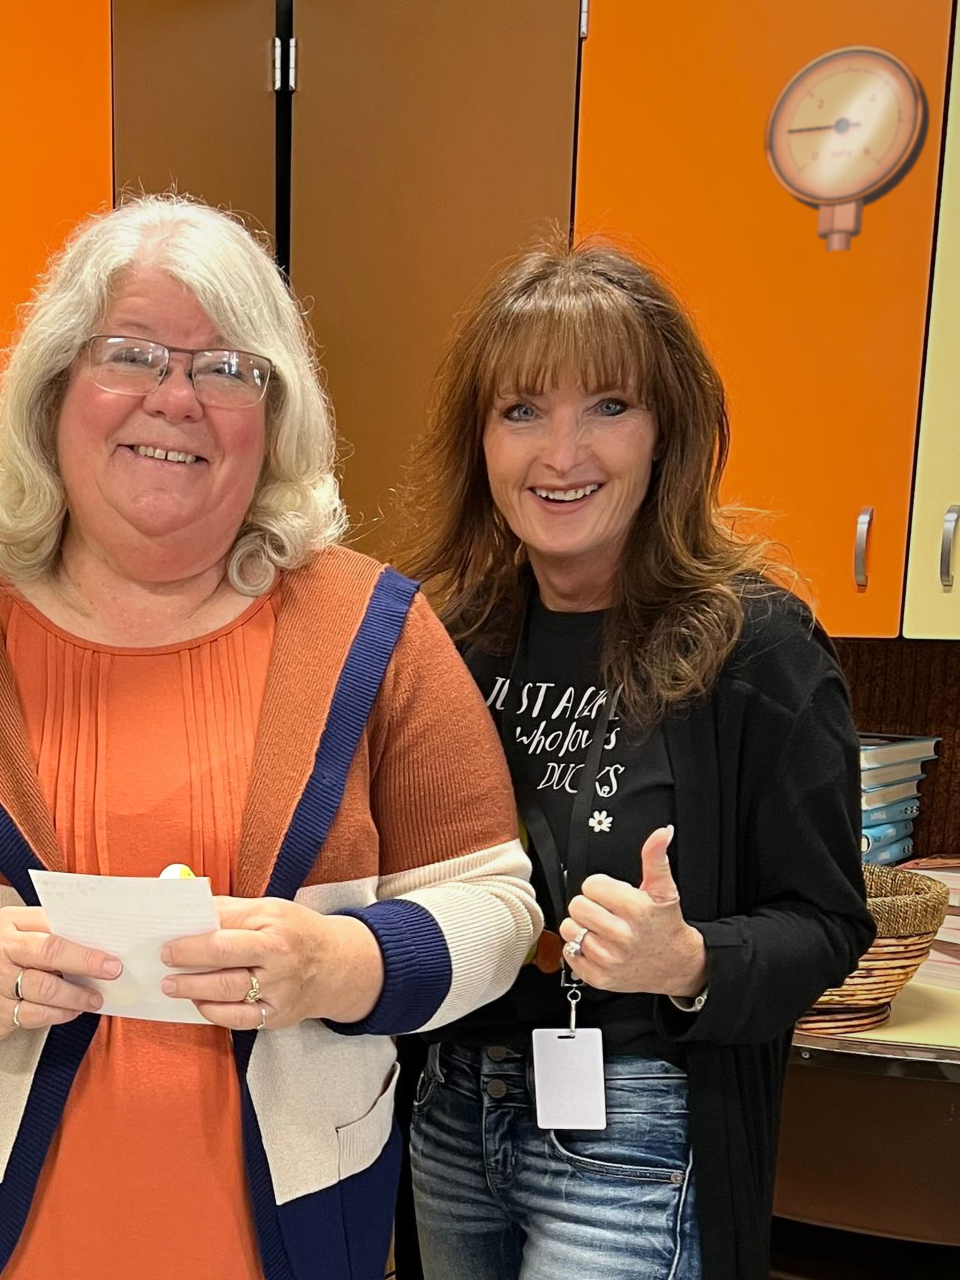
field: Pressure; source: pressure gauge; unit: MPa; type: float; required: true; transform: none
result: 1 MPa
